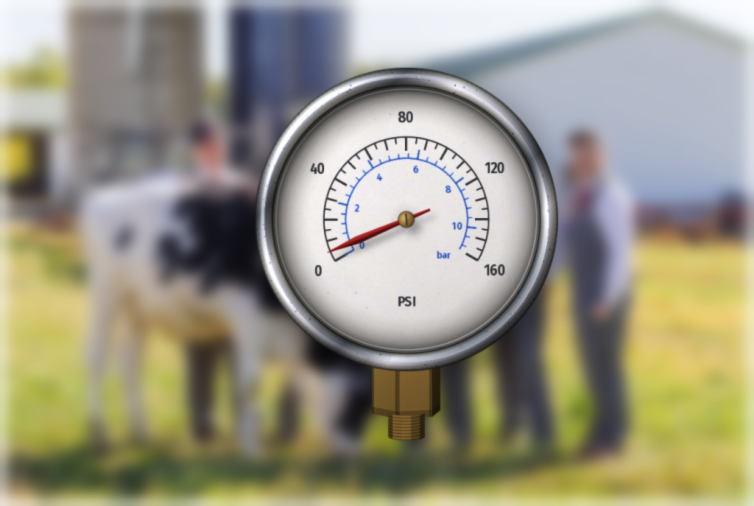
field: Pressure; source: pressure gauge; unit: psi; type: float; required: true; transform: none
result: 5 psi
